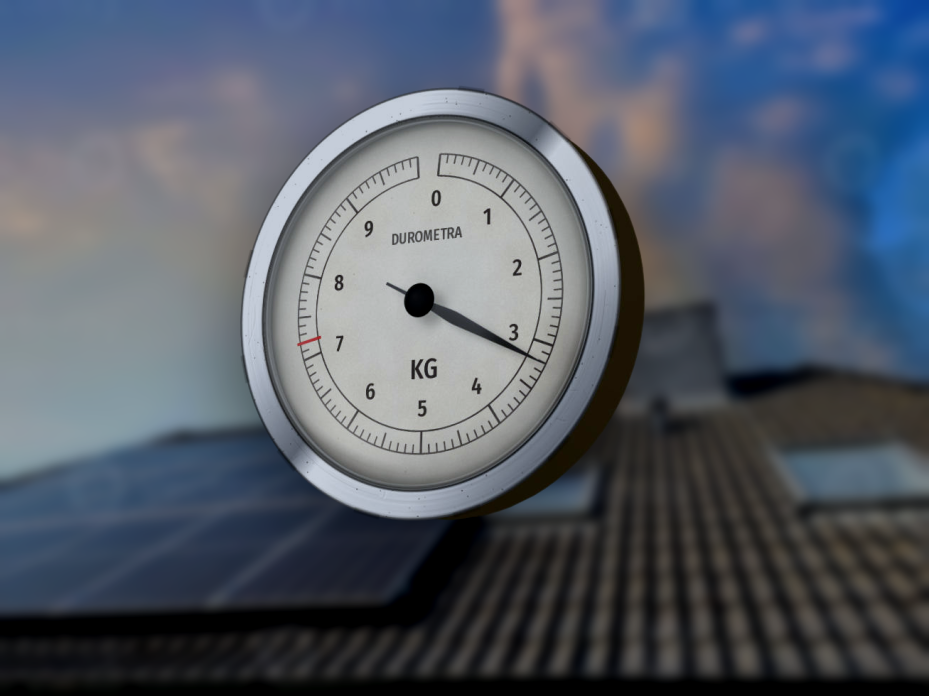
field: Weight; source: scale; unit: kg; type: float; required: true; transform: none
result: 3.2 kg
